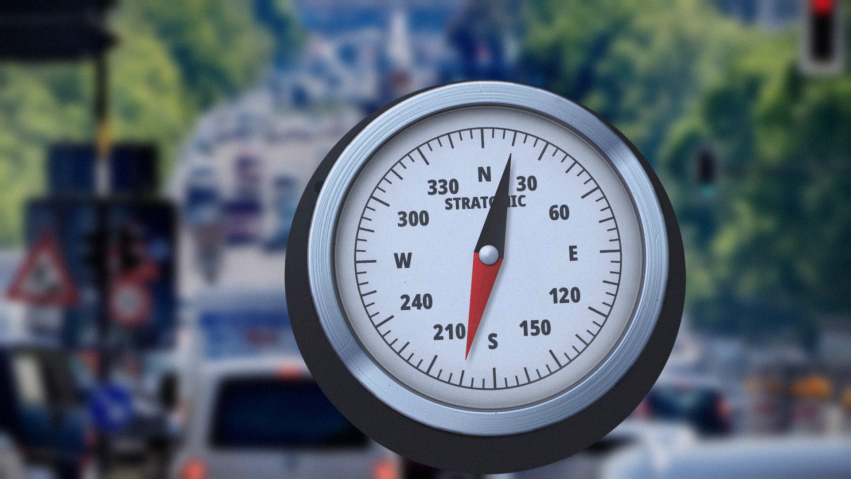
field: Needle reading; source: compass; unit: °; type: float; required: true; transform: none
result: 195 °
